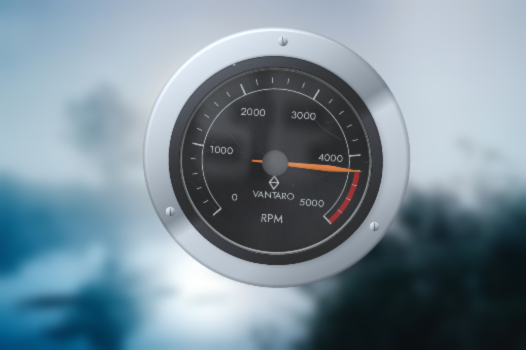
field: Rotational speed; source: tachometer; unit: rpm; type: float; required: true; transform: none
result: 4200 rpm
